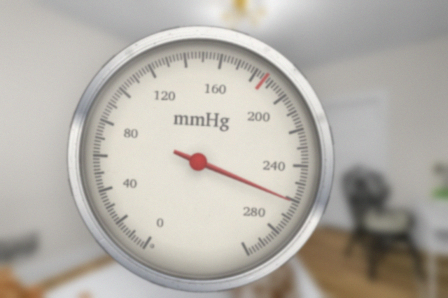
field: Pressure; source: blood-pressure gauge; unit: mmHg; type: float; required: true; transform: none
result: 260 mmHg
